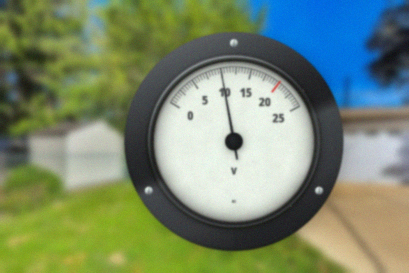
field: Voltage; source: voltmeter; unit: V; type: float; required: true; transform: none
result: 10 V
